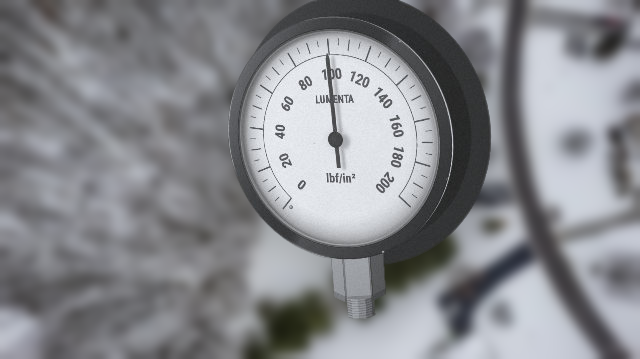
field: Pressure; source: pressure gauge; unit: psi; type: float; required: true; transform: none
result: 100 psi
